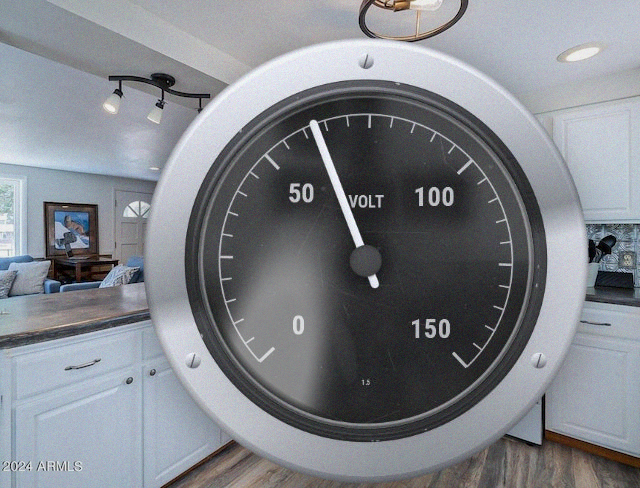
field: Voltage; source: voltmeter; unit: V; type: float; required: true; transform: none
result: 62.5 V
